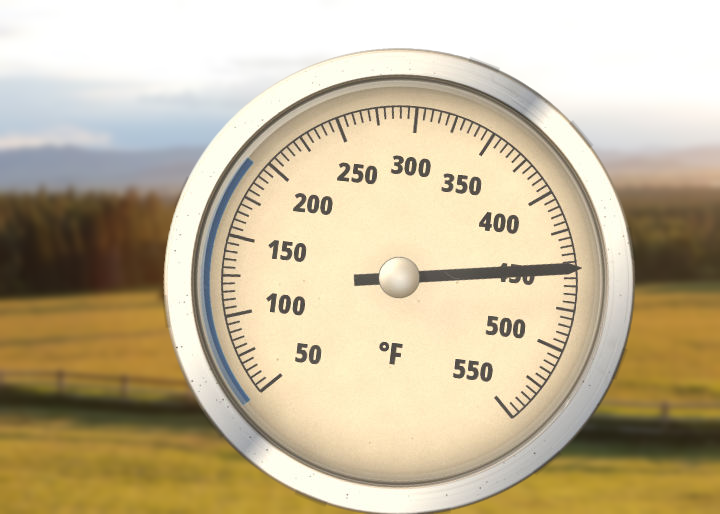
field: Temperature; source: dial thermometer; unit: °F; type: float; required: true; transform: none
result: 450 °F
